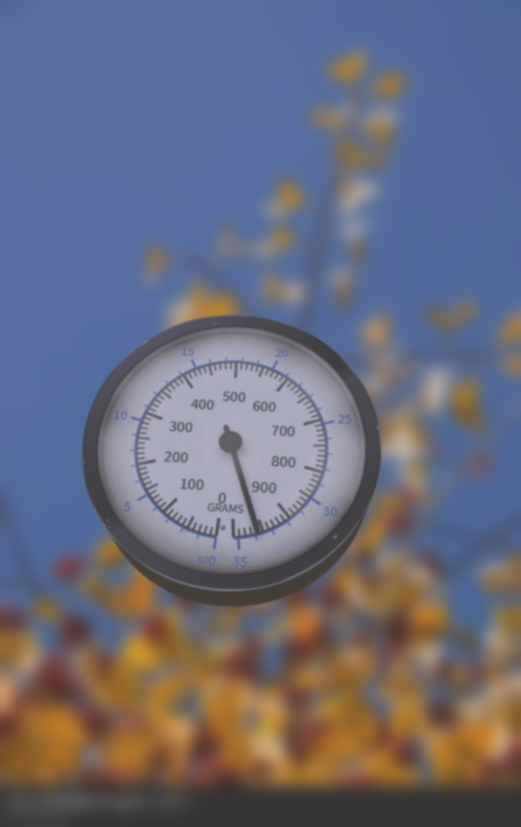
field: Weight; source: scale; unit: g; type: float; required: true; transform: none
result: 960 g
